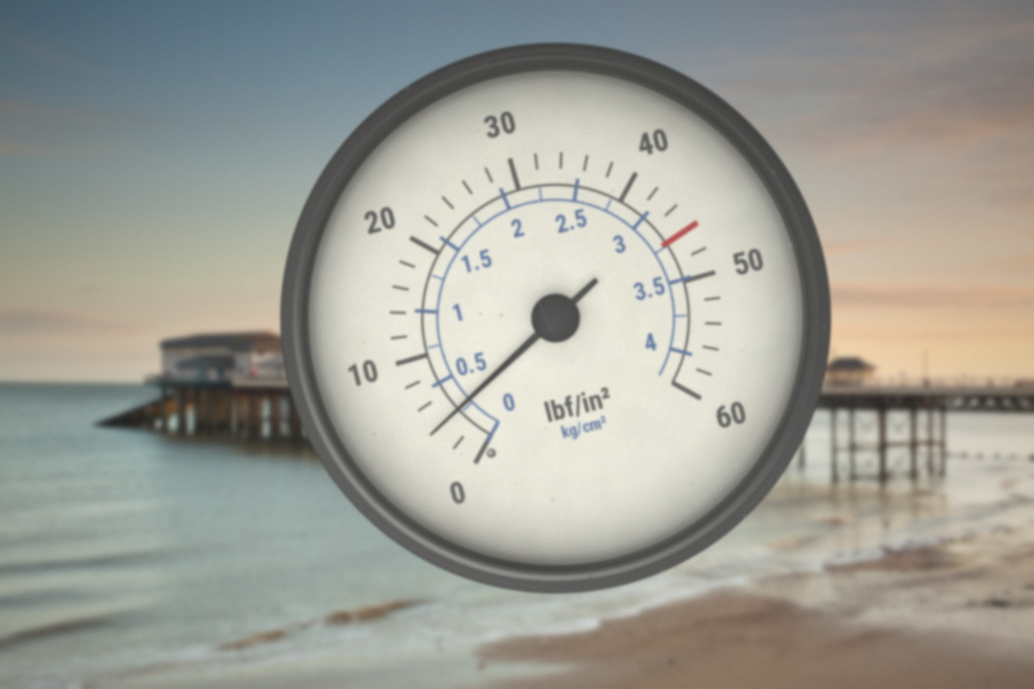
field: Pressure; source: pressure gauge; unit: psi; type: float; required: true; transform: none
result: 4 psi
